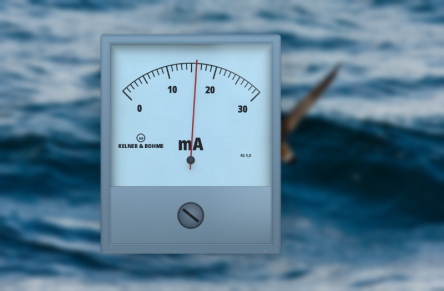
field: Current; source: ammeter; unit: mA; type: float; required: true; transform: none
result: 16 mA
